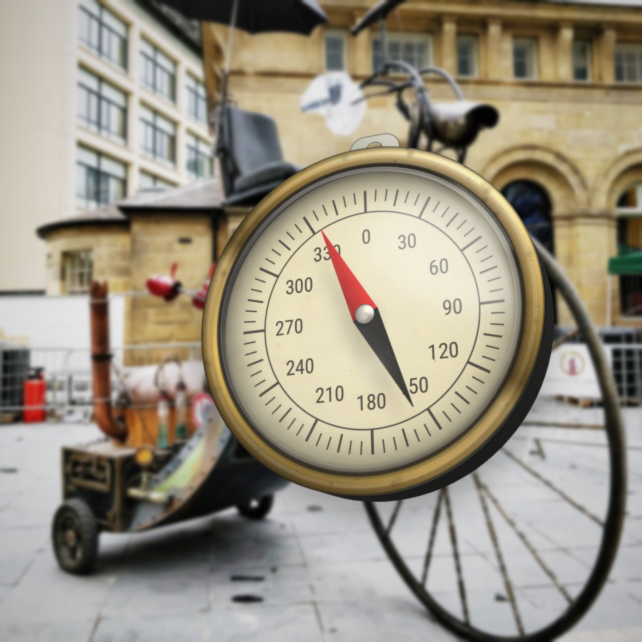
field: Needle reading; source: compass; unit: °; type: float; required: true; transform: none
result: 335 °
